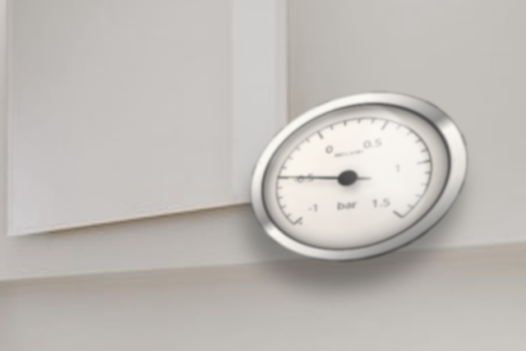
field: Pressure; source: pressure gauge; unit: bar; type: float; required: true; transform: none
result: -0.5 bar
